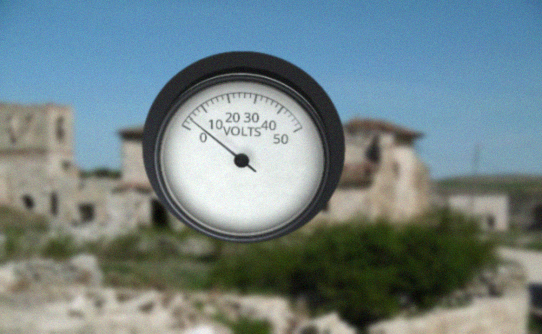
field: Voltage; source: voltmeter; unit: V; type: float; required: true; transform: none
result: 4 V
